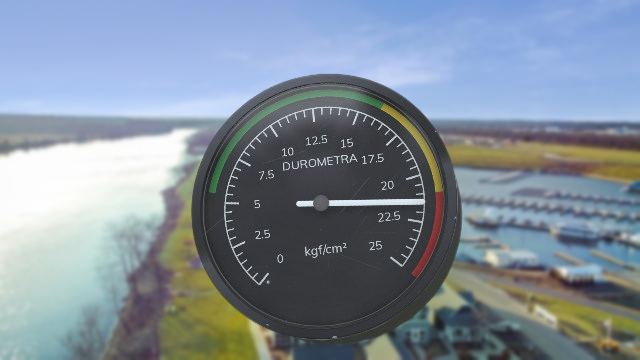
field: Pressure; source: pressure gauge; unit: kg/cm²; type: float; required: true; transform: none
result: 21.5 kg/cm²
